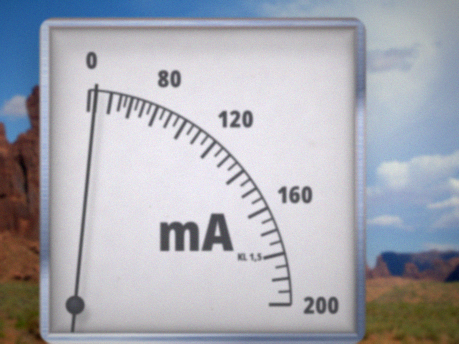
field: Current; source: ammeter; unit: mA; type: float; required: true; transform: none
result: 20 mA
